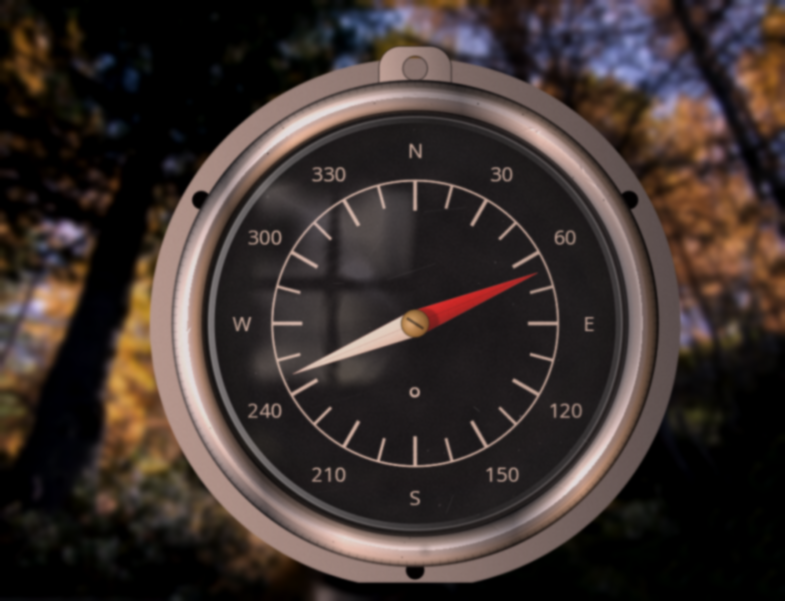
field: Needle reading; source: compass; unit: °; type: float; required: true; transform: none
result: 67.5 °
